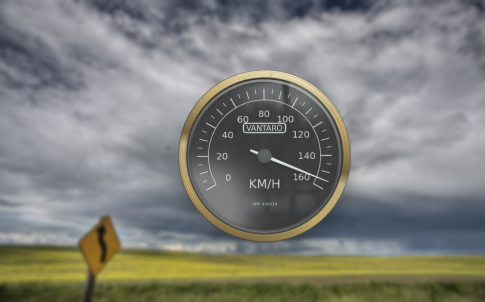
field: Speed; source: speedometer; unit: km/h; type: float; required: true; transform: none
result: 155 km/h
